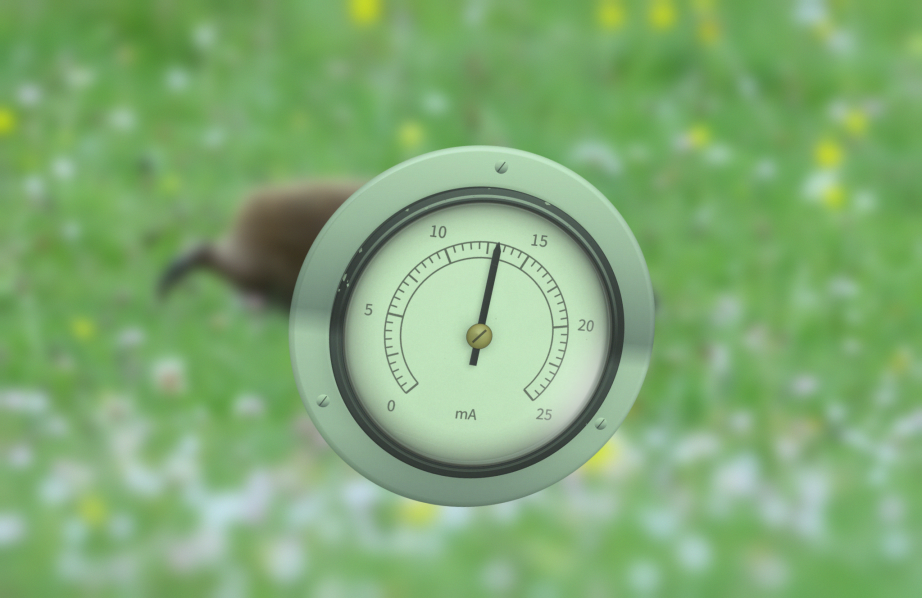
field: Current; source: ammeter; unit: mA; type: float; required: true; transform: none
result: 13 mA
